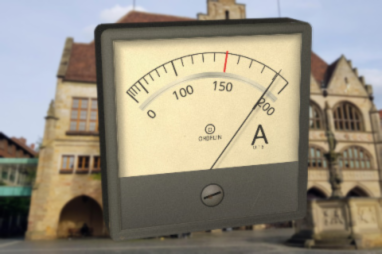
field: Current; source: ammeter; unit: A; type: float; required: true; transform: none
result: 190 A
